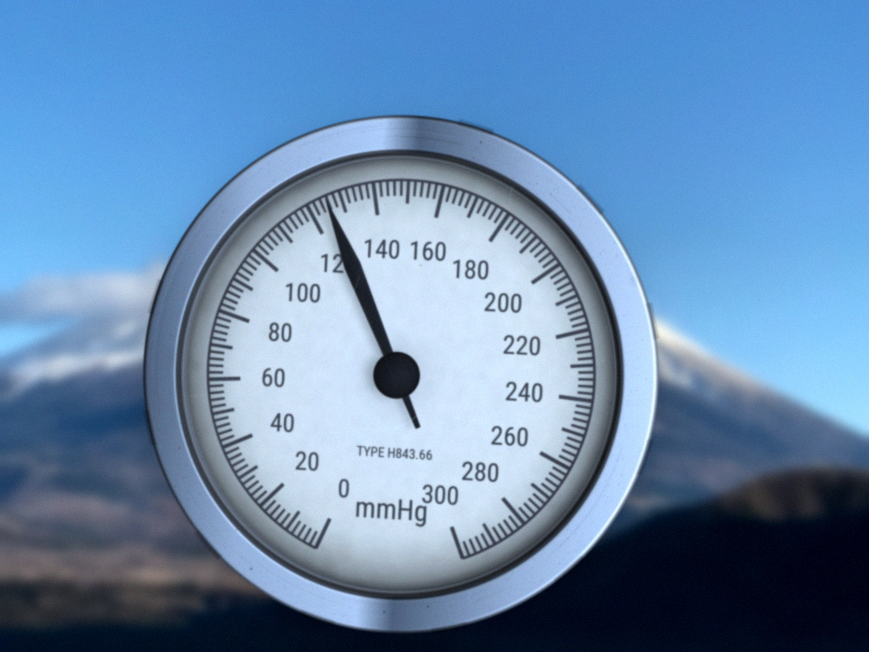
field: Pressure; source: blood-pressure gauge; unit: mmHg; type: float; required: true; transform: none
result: 126 mmHg
